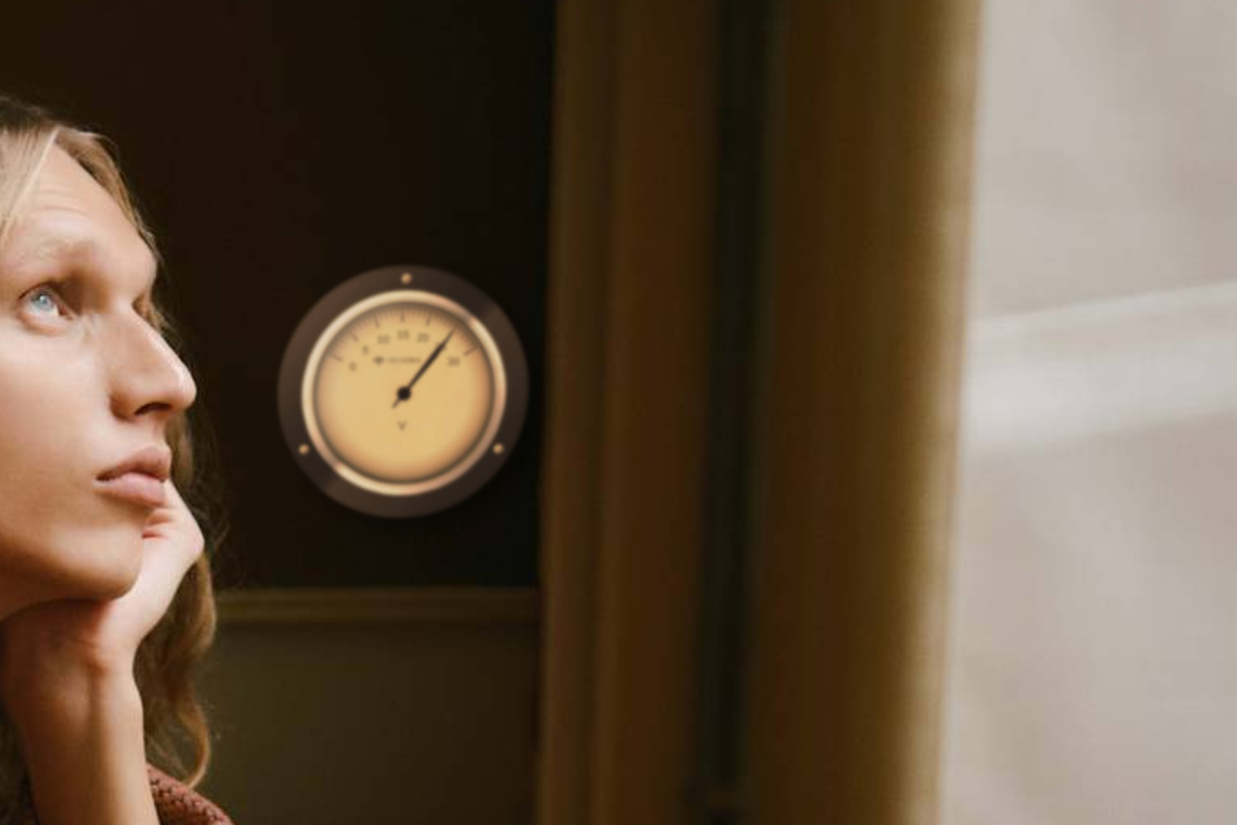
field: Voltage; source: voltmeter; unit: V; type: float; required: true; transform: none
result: 25 V
